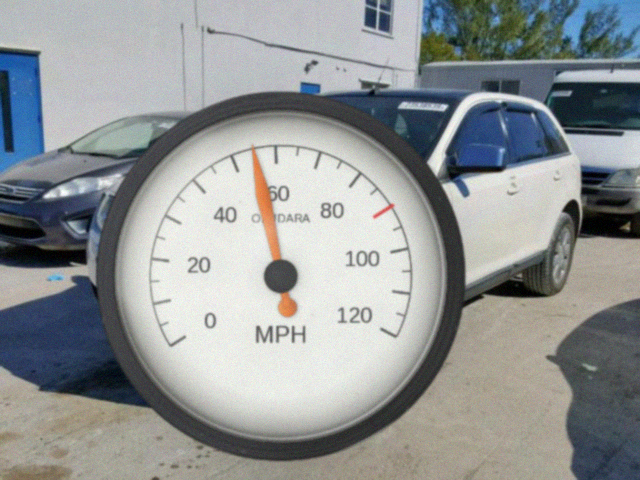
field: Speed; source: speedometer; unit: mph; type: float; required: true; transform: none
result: 55 mph
